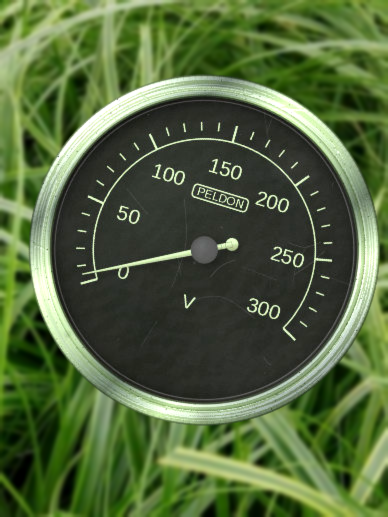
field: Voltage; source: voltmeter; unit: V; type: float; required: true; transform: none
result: 5 V
